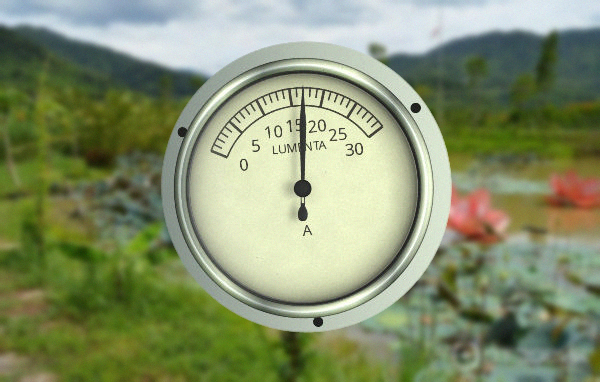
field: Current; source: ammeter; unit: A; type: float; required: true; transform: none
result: 17 A
